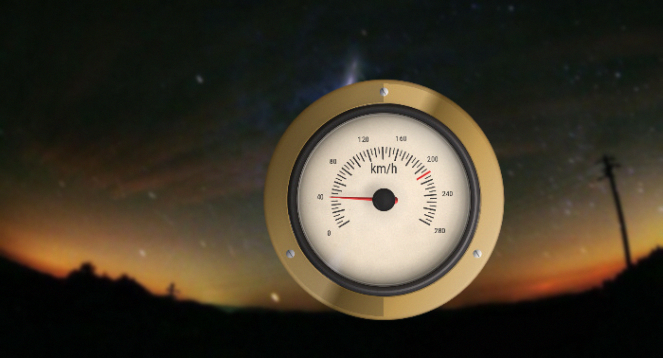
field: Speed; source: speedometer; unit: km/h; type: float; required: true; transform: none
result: 40 km/h
